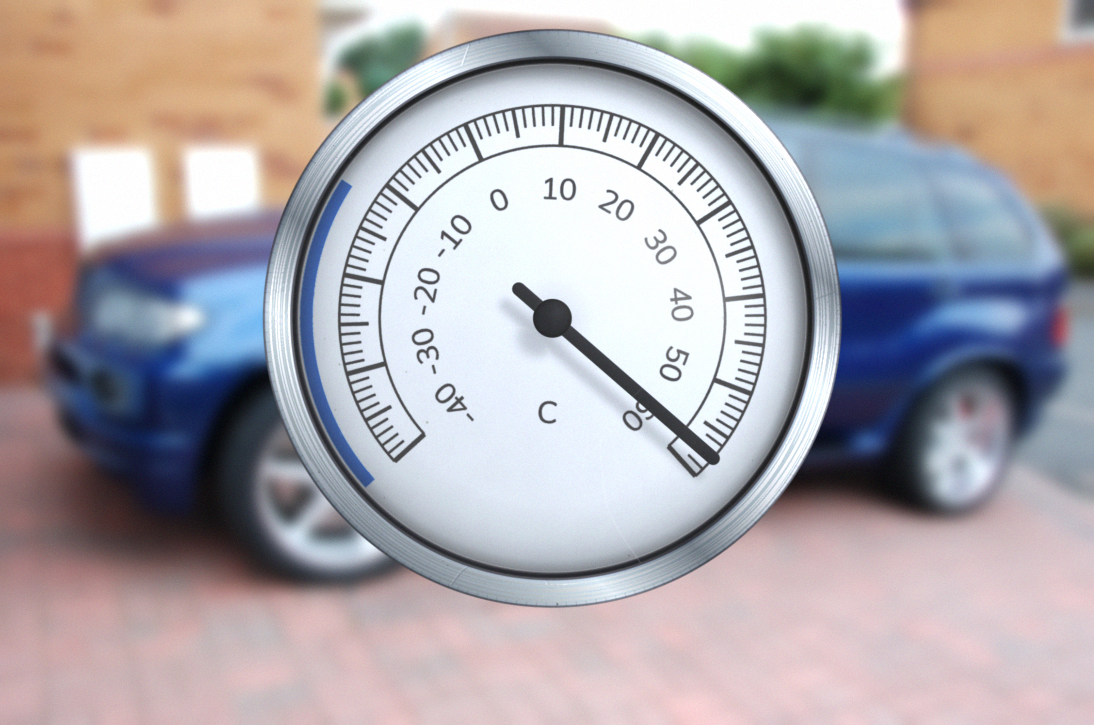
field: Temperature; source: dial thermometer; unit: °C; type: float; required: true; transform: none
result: 57.5 °C
